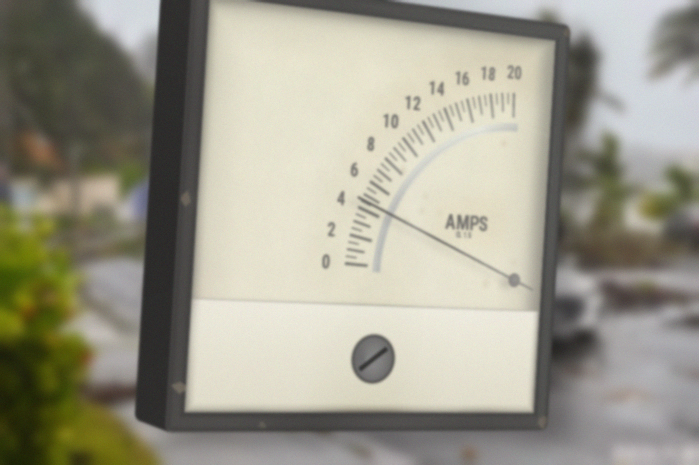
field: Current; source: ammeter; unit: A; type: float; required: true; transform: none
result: 4.5 A
